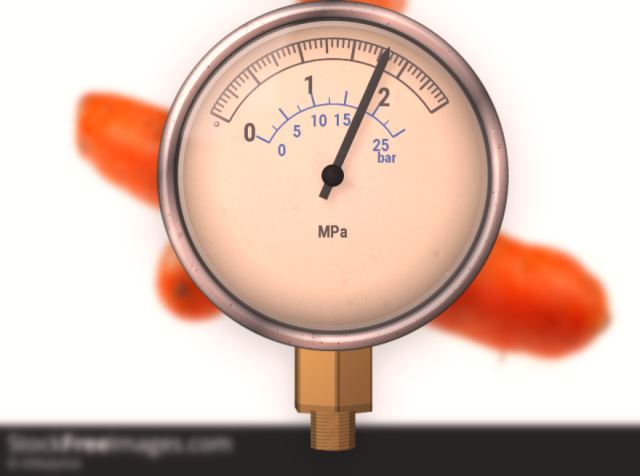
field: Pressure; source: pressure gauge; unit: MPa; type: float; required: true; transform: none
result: 1.8 MPa
